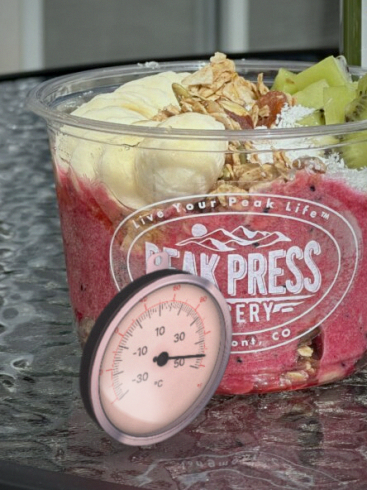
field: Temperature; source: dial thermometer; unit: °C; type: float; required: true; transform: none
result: 45 °C
